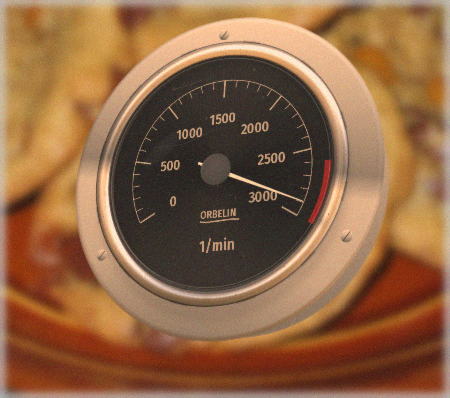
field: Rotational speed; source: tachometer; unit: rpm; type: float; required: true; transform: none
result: 2900 rpm
